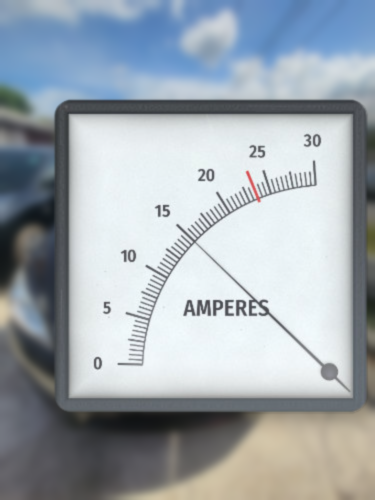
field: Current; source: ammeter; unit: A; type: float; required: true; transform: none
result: 15 A
